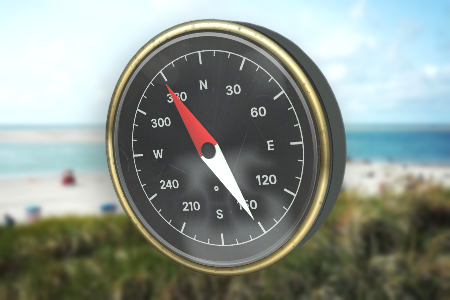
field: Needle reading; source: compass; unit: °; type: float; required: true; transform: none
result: 330 °
